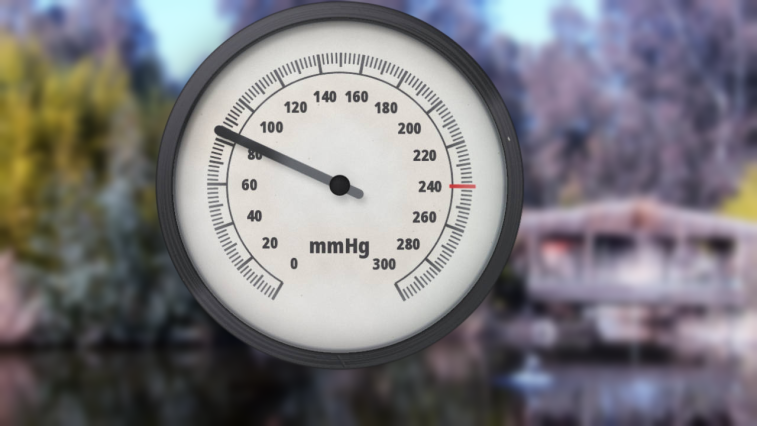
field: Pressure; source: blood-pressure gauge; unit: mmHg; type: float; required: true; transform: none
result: 84 mmHg
